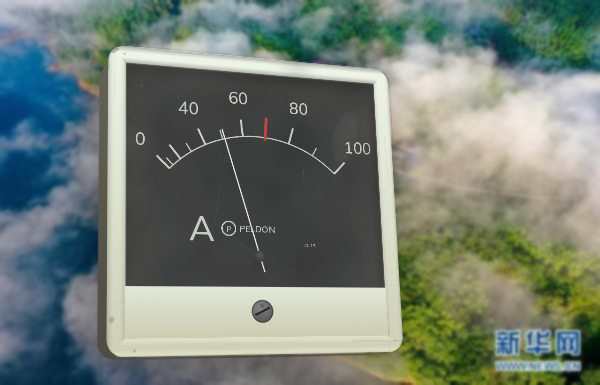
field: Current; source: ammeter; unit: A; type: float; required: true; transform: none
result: 50 A
